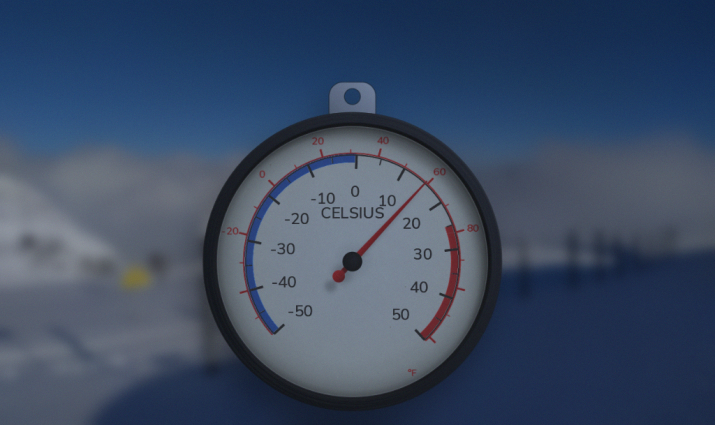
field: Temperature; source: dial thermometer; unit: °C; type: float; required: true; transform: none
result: 15 °C
